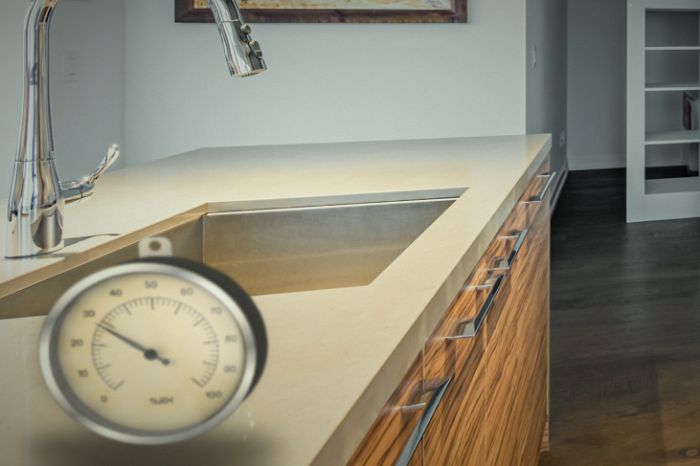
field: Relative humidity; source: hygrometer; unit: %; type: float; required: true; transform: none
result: 30 %
